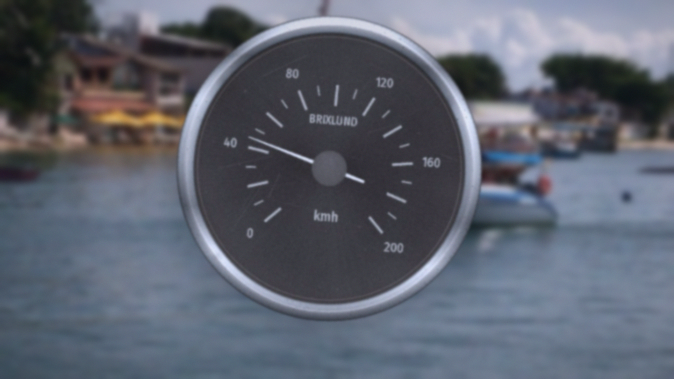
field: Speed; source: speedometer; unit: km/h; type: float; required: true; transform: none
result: 45 km/h
